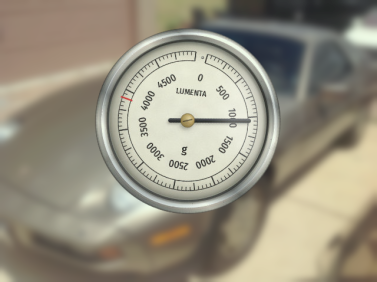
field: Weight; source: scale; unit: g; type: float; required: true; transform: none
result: 1050 g
